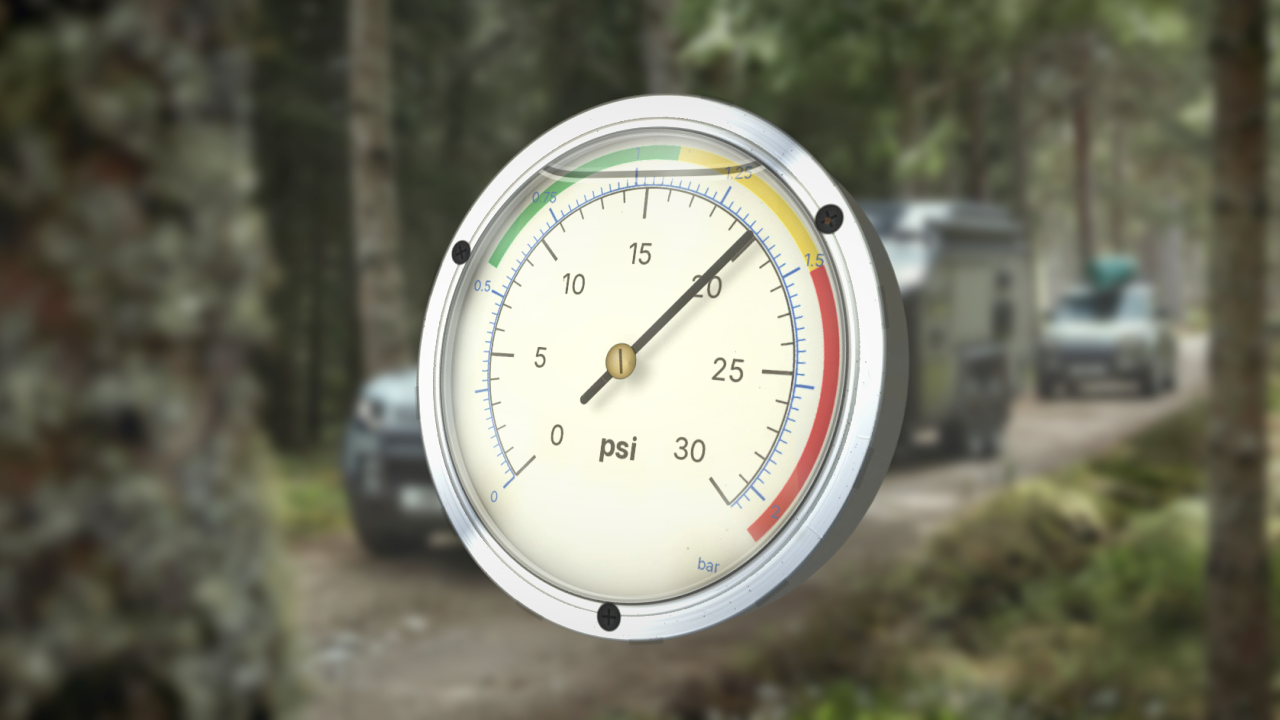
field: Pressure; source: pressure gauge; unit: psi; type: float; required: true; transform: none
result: 20 psi
